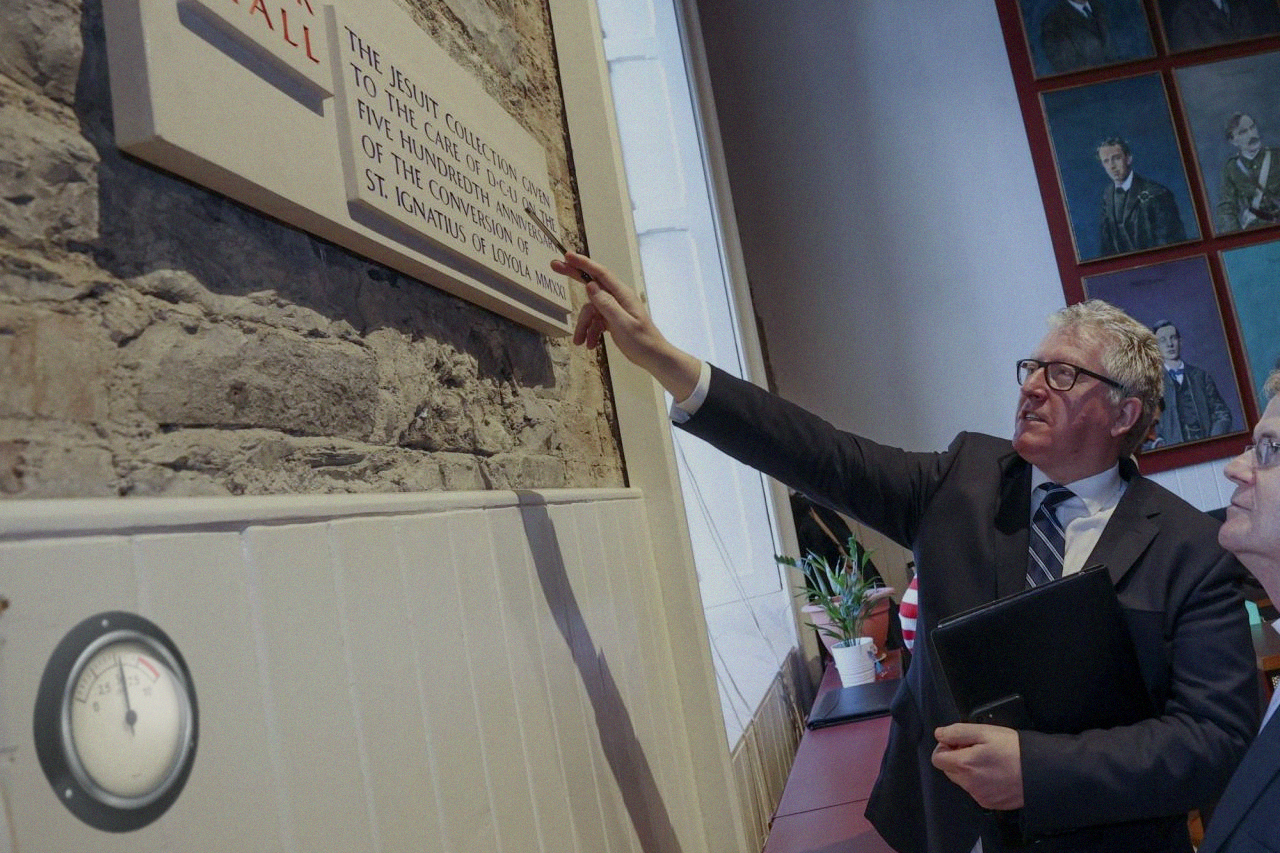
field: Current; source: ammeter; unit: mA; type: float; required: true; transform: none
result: 5 mA
